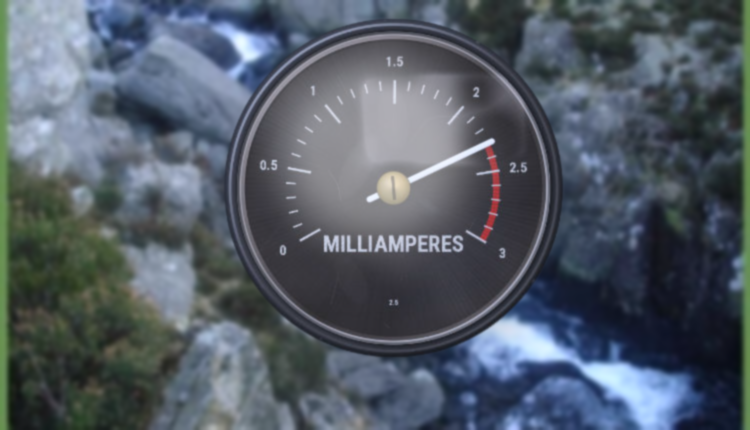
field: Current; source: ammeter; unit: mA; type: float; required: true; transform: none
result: 2.3 mA
